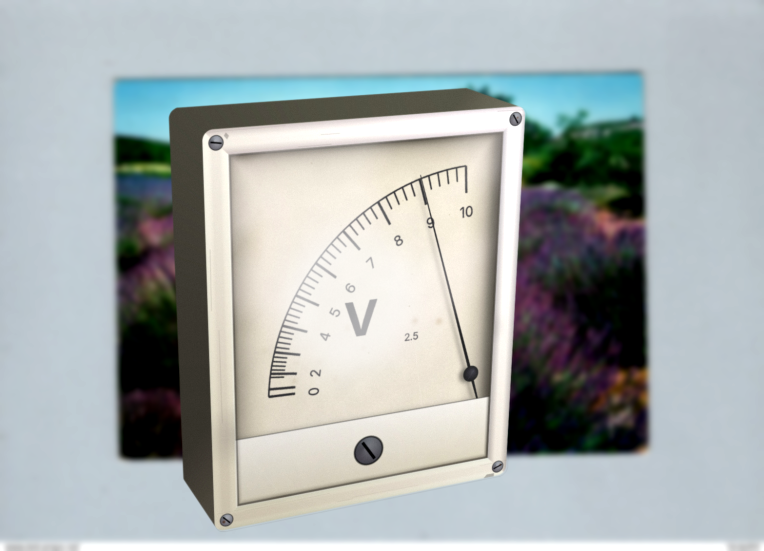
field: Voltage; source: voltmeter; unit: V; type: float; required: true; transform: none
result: 9 V
